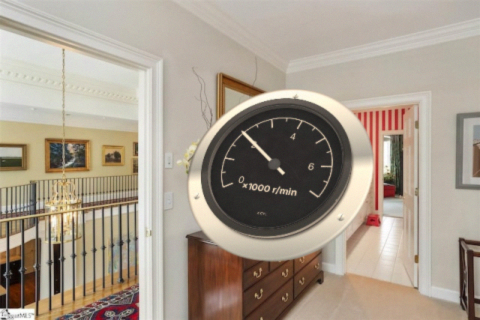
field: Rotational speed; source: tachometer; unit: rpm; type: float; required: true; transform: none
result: 2000 rpm
